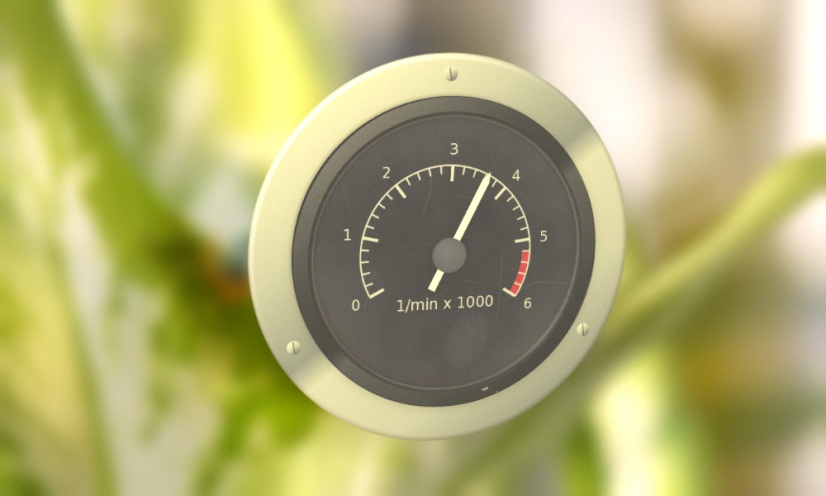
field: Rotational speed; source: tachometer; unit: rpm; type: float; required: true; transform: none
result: 3600 rpm
